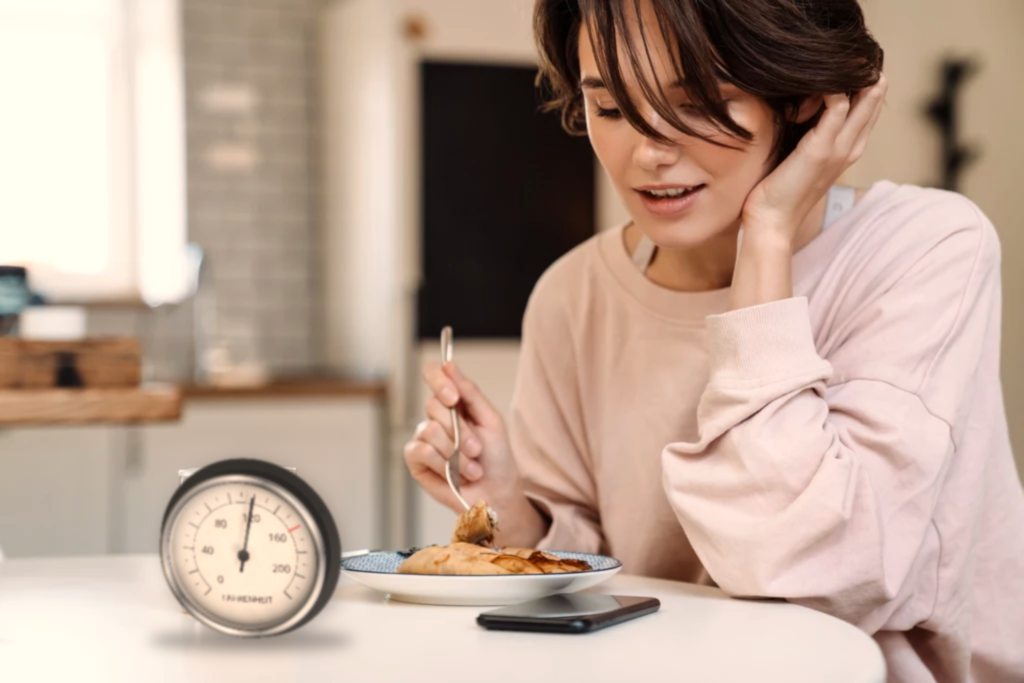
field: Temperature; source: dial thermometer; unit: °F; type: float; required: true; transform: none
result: 120 °F
